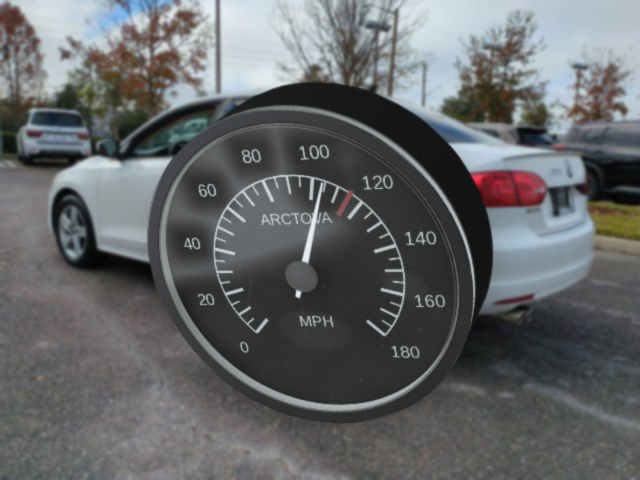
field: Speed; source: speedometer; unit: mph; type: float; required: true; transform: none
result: 105 mph
